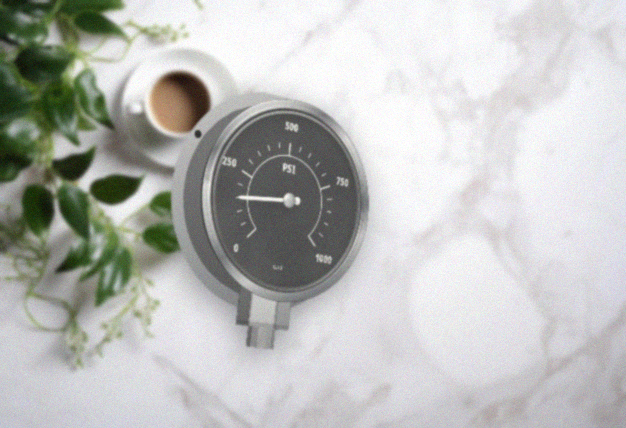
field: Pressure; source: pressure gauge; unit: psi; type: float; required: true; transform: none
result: 150 psi
